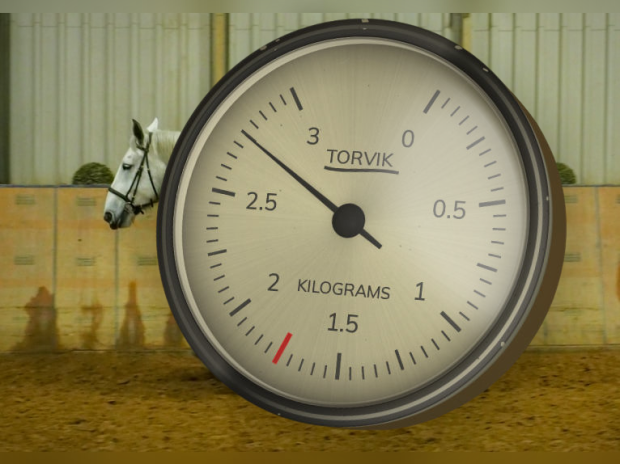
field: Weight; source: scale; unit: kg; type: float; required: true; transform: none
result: 2.75 kg
